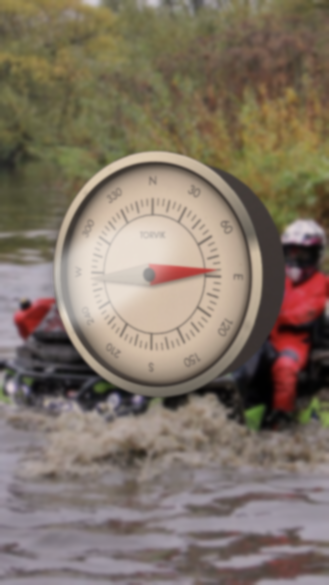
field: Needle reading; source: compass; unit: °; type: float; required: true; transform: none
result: 85 °
